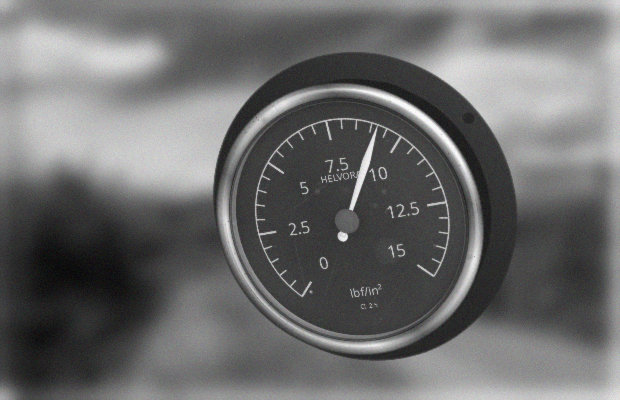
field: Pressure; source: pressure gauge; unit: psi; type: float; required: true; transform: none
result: 9.25 psi
